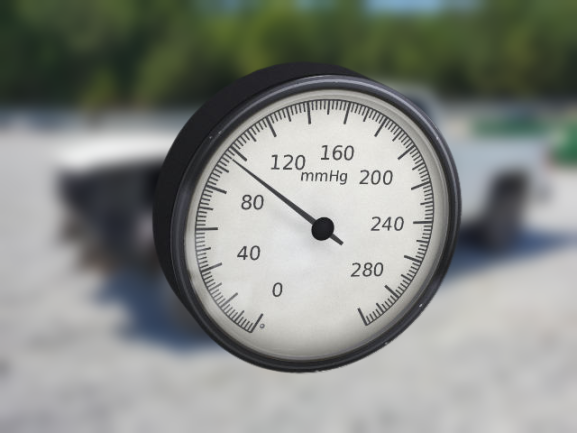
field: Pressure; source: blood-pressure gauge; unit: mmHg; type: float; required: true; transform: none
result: 96 mmHg
